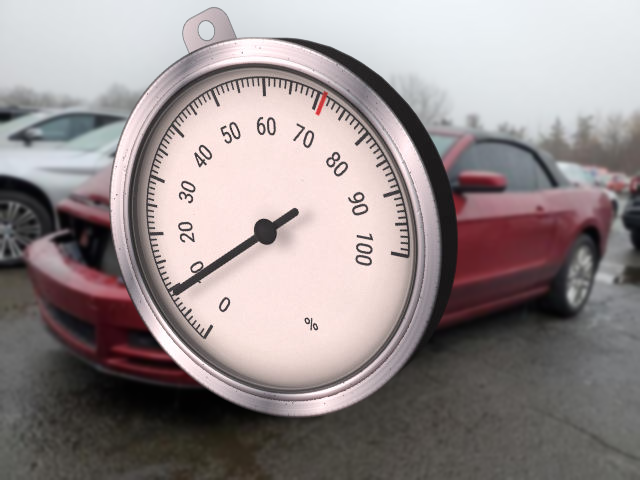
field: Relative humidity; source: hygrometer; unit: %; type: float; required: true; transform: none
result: 9 %
